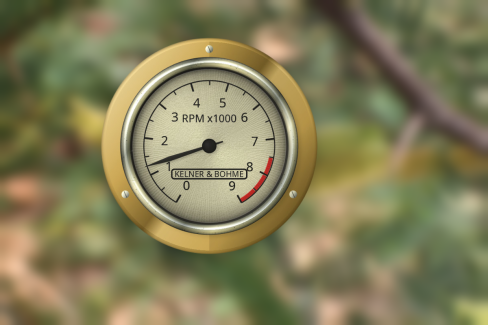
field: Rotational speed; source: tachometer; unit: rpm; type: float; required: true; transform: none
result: 1250 rpm
